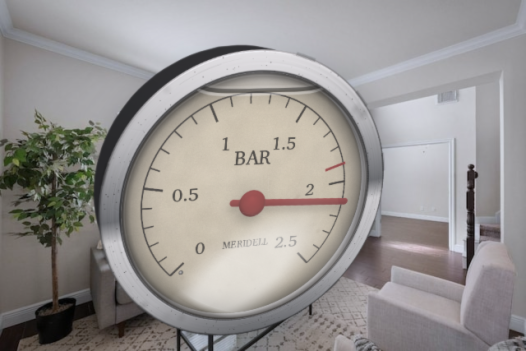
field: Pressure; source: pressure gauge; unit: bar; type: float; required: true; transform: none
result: 2.1 bar
